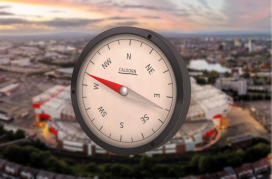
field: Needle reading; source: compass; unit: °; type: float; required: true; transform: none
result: 285 °
